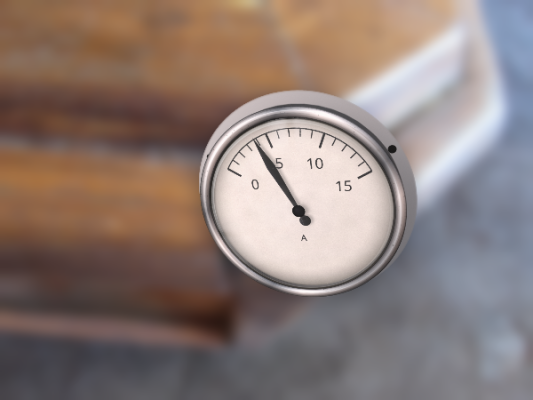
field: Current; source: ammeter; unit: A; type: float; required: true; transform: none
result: 4 A
